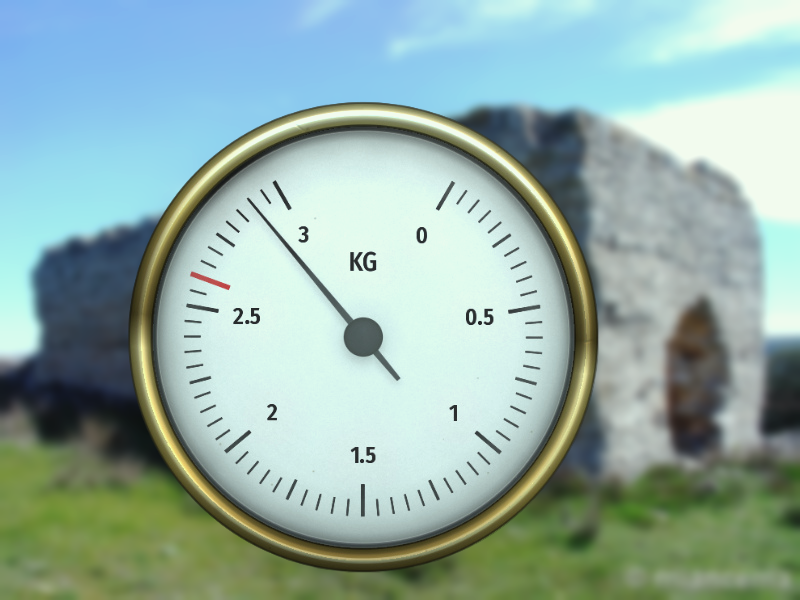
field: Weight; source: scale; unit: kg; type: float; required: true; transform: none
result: 2.9 kg
